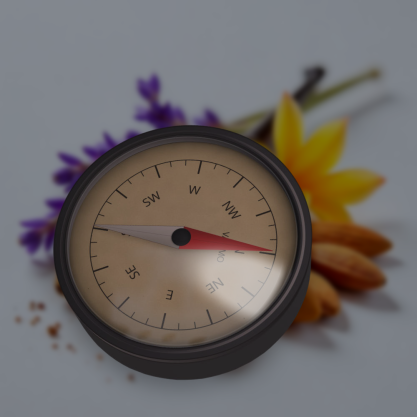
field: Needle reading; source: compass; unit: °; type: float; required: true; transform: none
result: 0 °
